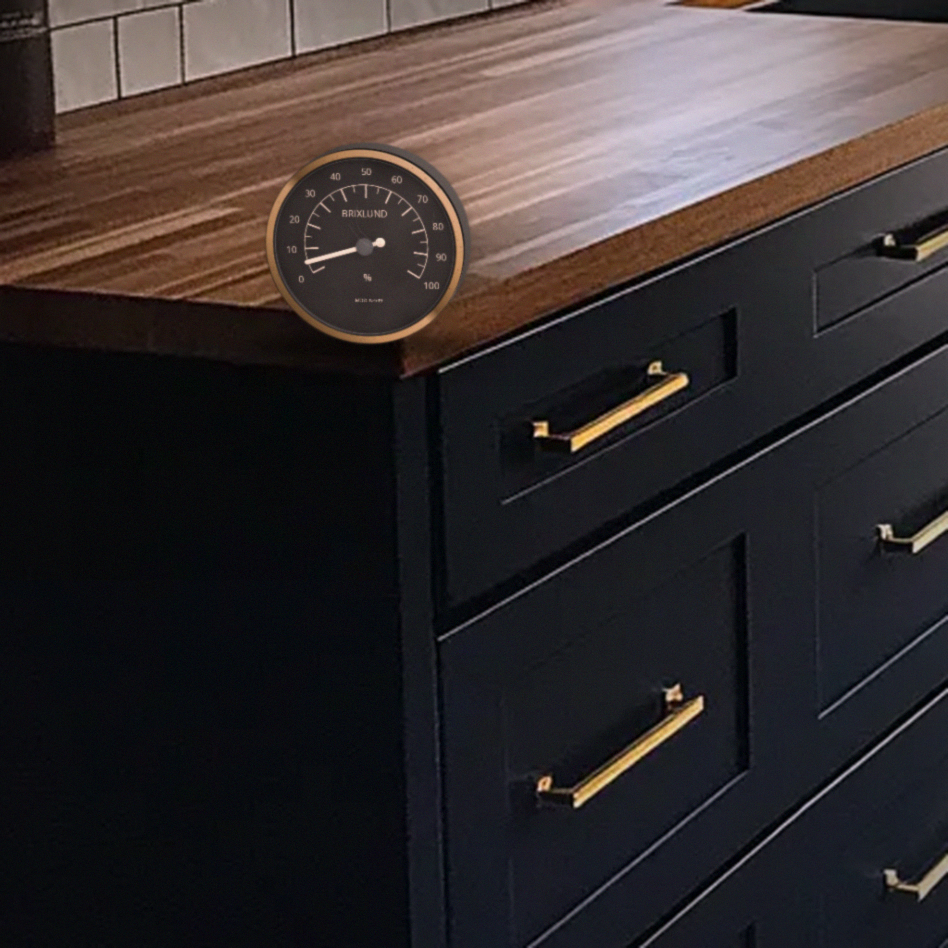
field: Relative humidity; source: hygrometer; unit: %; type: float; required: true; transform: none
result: 5 %
